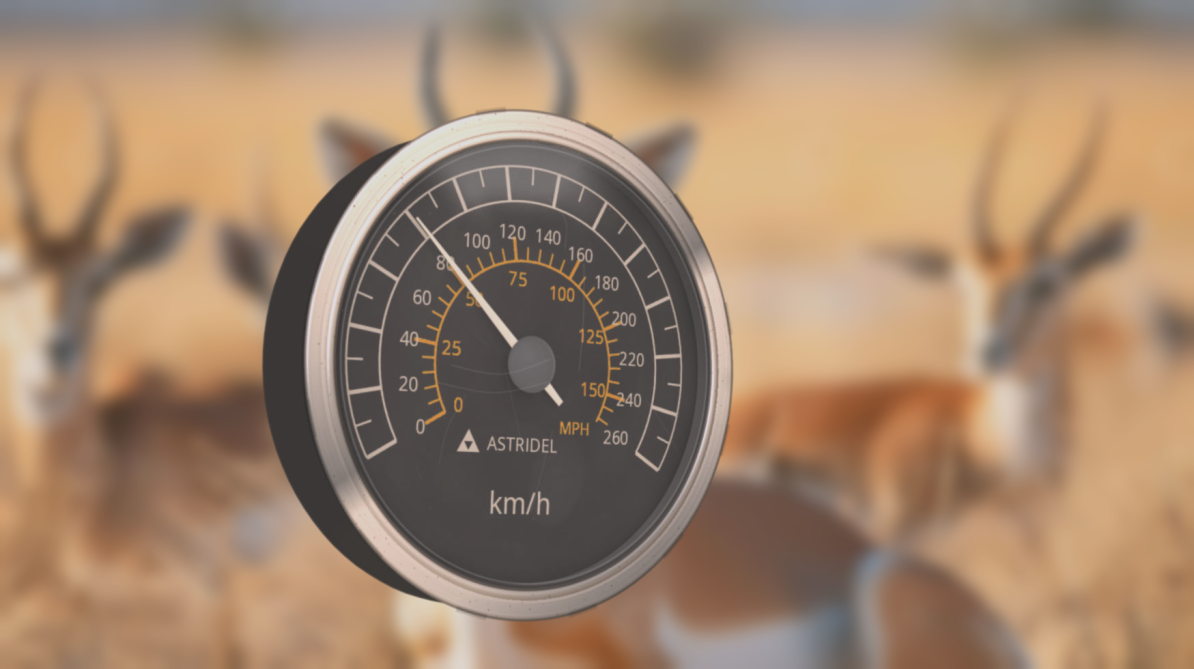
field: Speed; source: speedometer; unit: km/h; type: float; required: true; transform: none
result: 80 km/h
